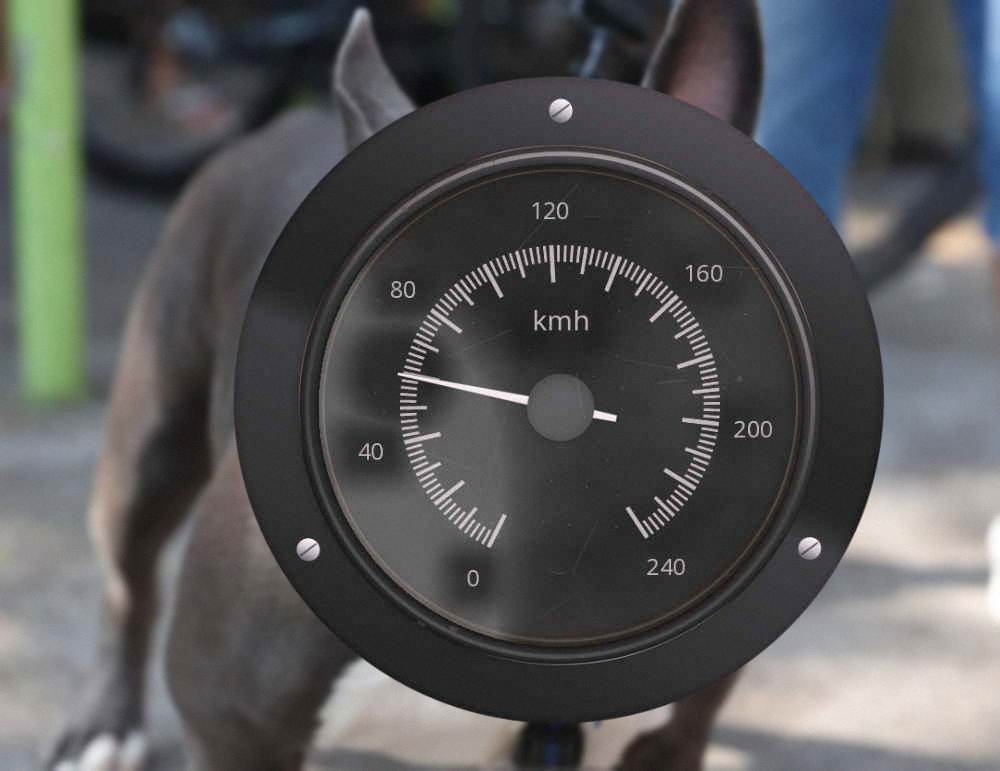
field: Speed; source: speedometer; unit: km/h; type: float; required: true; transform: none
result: 60 km/h
